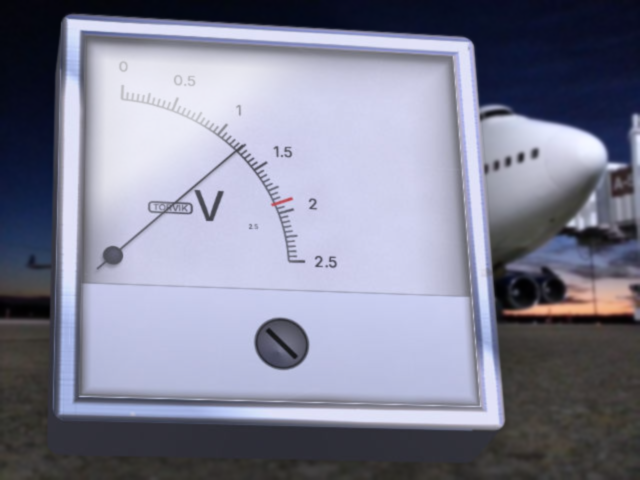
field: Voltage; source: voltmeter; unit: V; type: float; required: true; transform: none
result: 1.25 V
